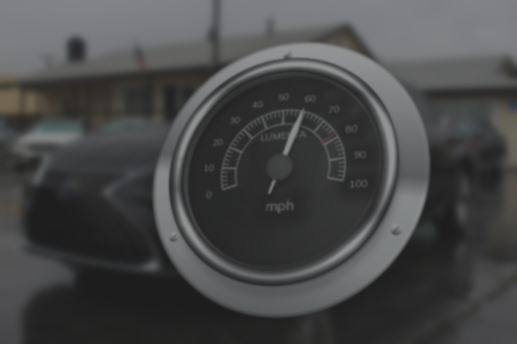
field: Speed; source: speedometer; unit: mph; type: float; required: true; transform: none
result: 60 mph
